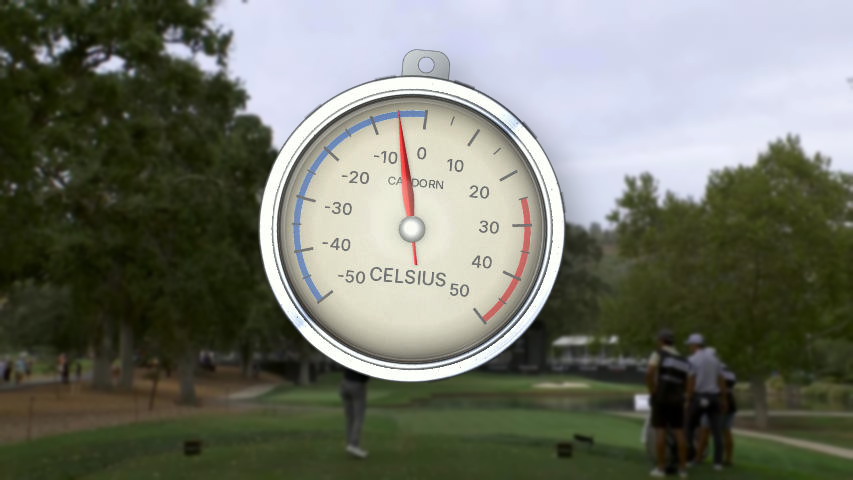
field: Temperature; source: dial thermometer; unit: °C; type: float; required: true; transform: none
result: -5 °C
